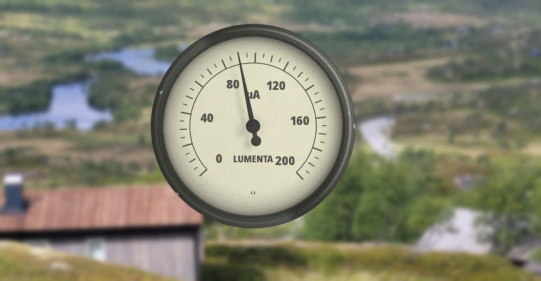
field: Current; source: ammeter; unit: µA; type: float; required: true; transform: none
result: 90 µA
